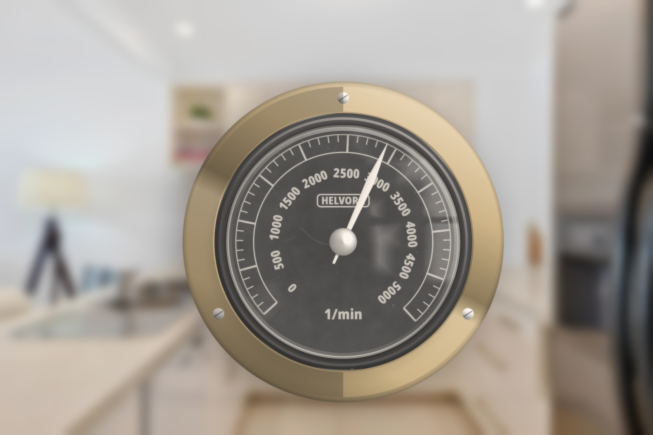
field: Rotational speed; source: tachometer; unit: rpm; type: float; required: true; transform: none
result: 2900 rpm
